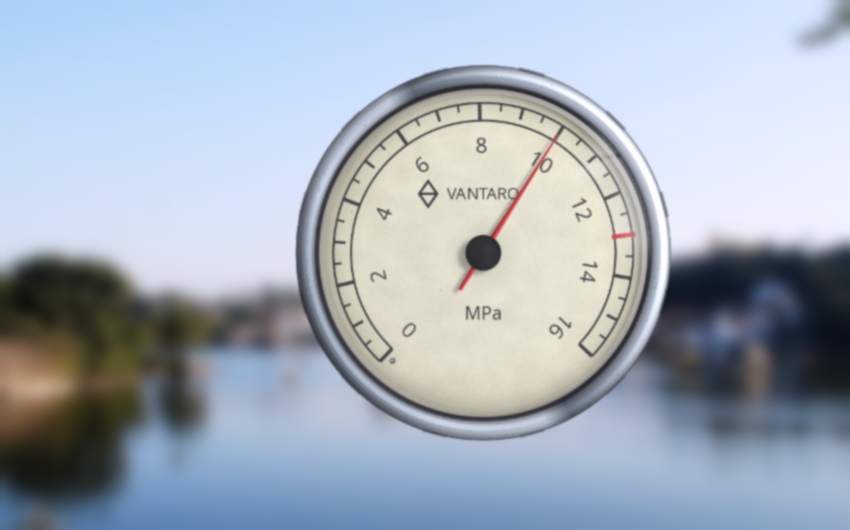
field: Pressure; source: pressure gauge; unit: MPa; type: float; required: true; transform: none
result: 10 MPa
